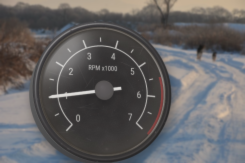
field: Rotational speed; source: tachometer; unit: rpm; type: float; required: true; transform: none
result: 1000 rpm
